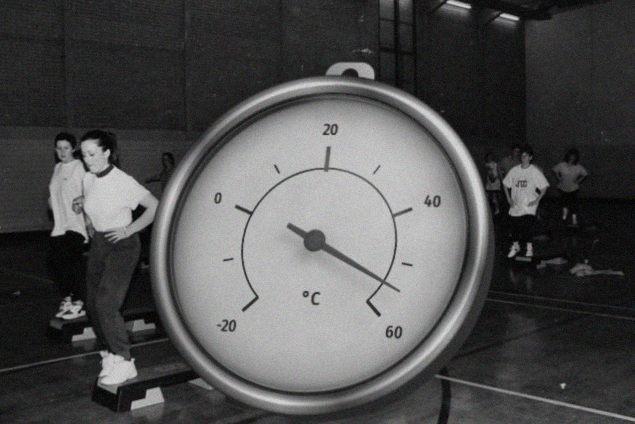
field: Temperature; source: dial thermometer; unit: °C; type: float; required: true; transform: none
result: 55 °C
